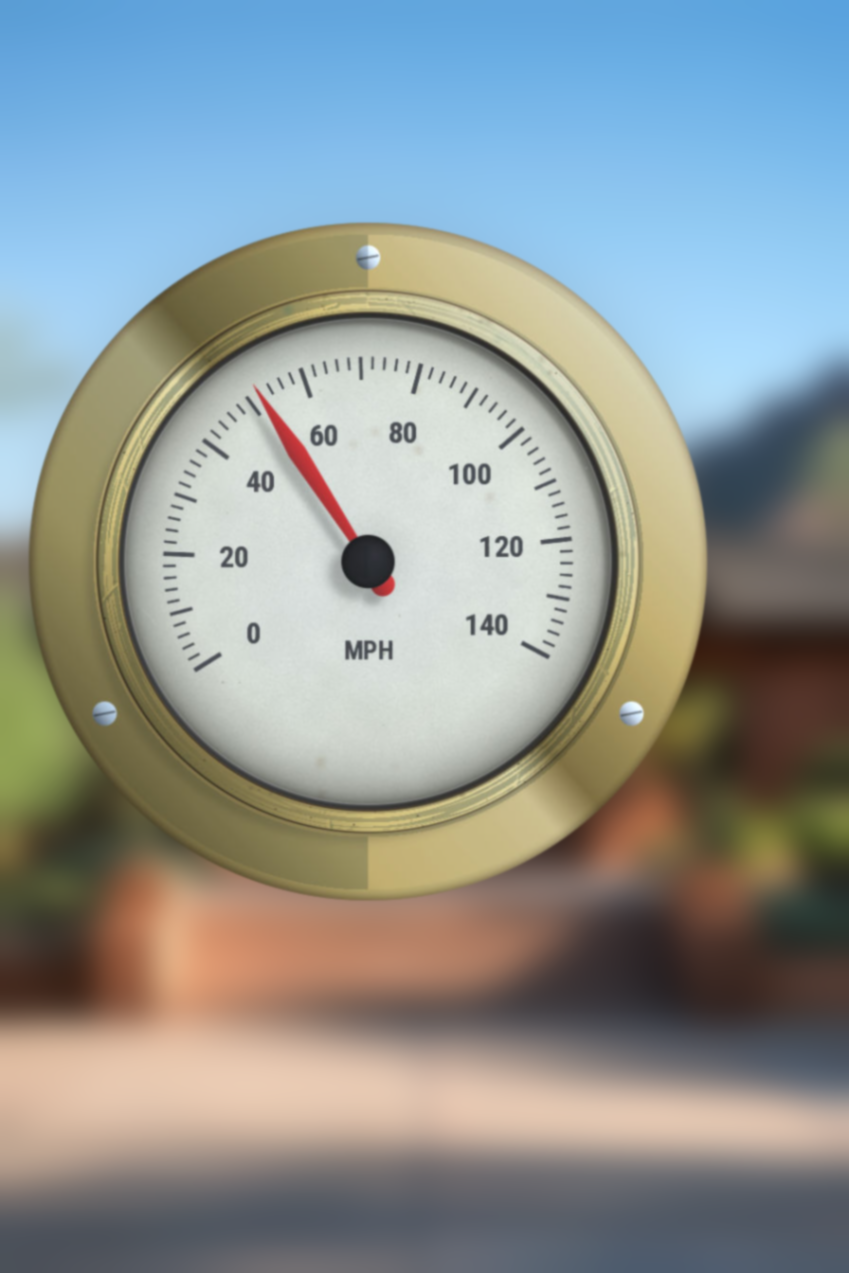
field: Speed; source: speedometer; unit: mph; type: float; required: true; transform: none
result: 52 mph
